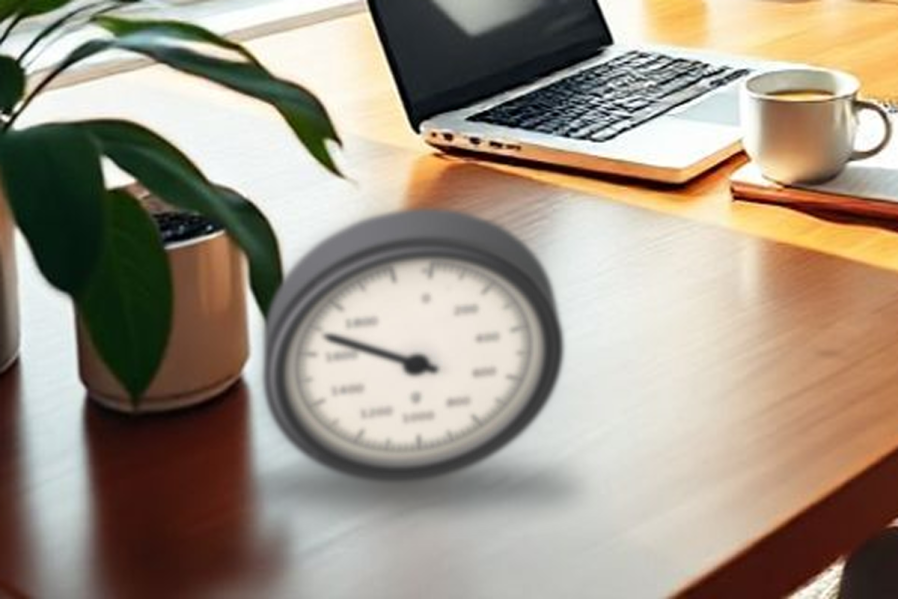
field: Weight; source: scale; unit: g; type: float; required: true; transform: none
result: 1700 g
